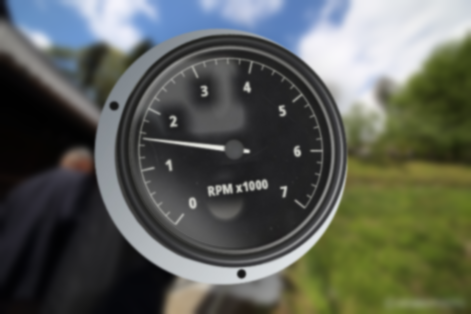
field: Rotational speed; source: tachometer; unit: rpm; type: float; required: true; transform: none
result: 1500 rpm
